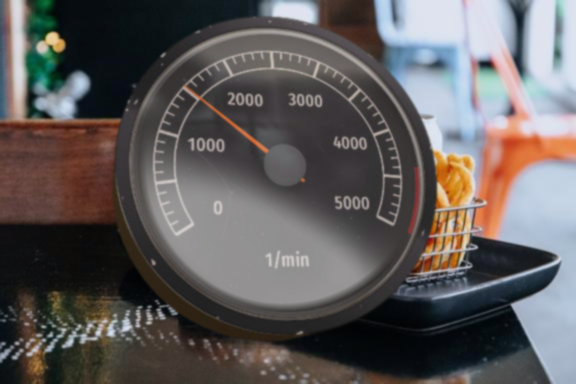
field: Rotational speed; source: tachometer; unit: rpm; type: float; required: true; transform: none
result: 1500 rpm
